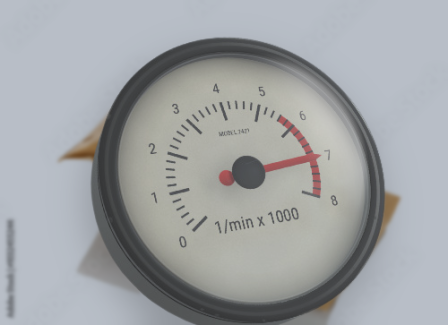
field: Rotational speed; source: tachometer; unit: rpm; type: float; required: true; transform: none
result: 7000 rpm
